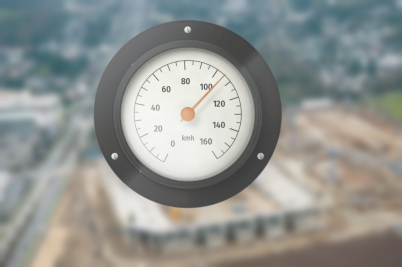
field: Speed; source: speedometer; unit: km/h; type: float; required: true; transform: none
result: 105 km/h
